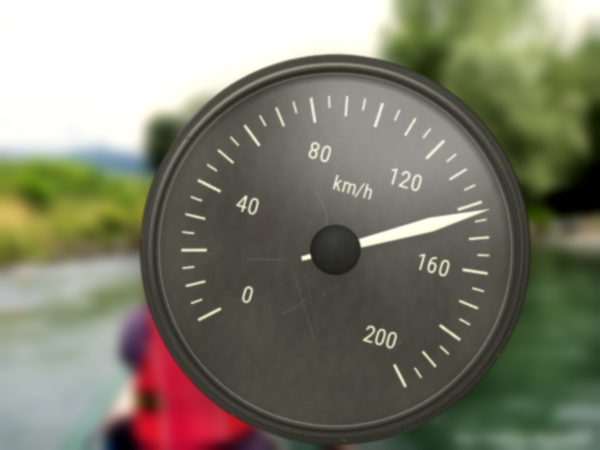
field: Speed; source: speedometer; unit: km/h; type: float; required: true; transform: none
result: 142.5 km/h
